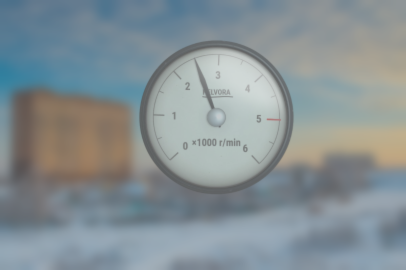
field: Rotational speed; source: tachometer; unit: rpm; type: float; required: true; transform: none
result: 2500 rpm
